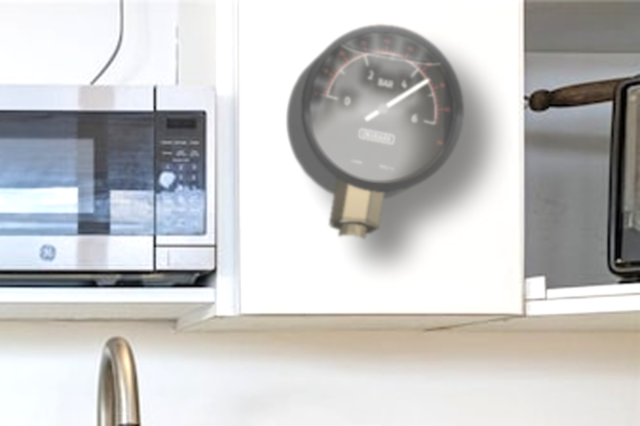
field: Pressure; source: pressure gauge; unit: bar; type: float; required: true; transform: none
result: 4.5 bar
